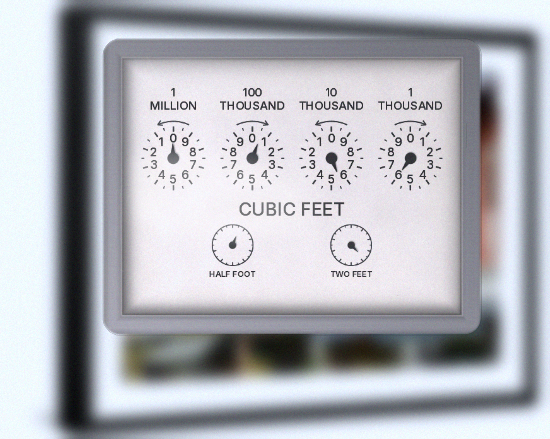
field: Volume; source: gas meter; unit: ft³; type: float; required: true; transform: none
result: 5600 ft³
